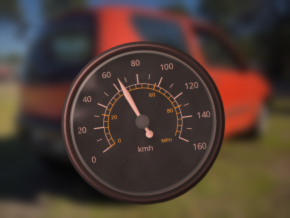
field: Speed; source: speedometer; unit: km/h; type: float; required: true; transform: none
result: 65 km/h
